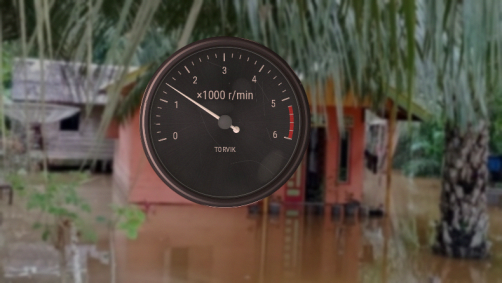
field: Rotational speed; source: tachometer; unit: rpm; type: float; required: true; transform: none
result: 1400 rpm
